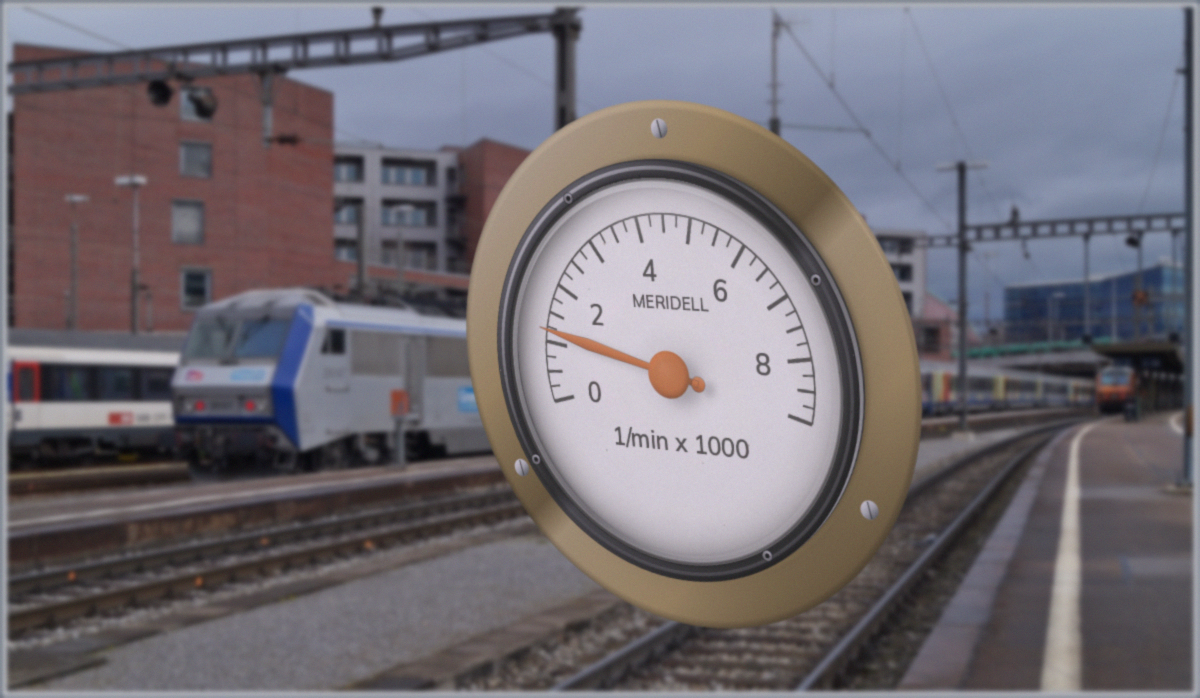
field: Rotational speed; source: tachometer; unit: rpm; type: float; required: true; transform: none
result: 1250 rpm
